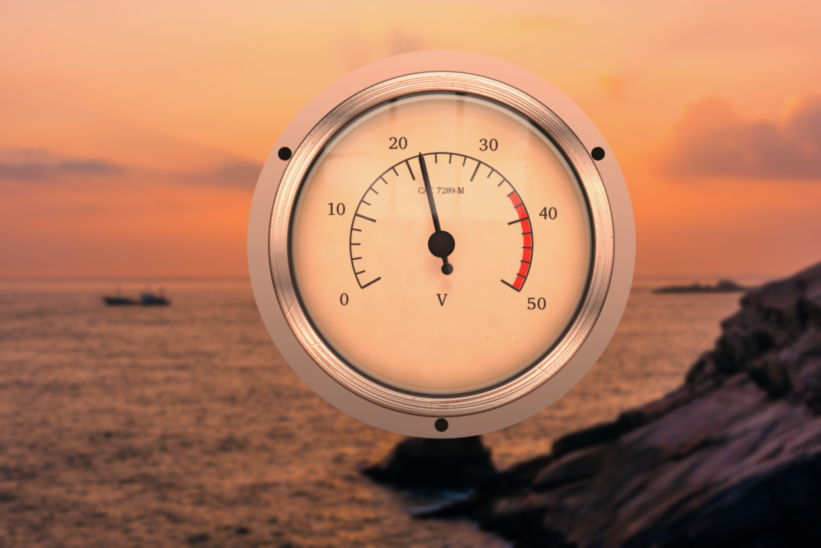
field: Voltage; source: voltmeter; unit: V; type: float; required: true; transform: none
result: 22 V
